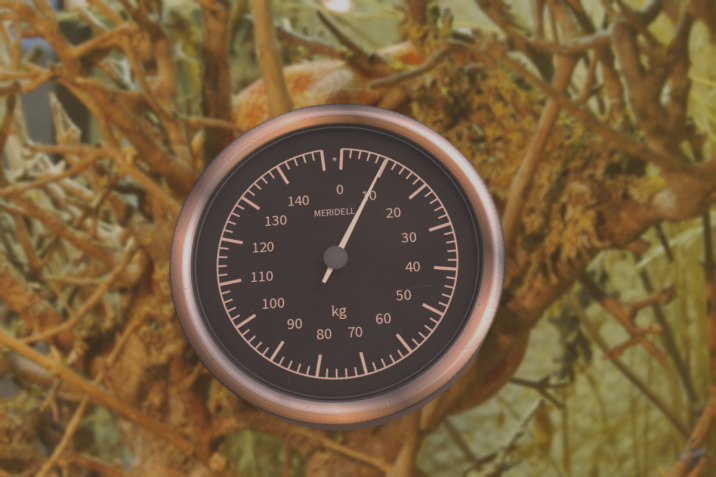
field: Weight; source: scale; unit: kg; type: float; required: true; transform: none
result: 10 kg
